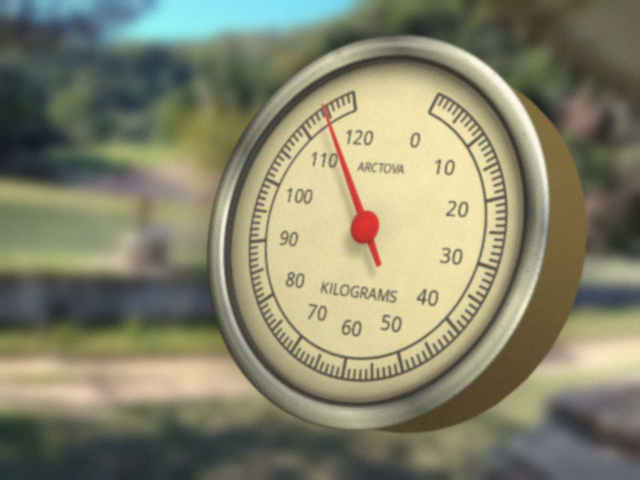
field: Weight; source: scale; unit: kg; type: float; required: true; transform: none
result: 115 kg
